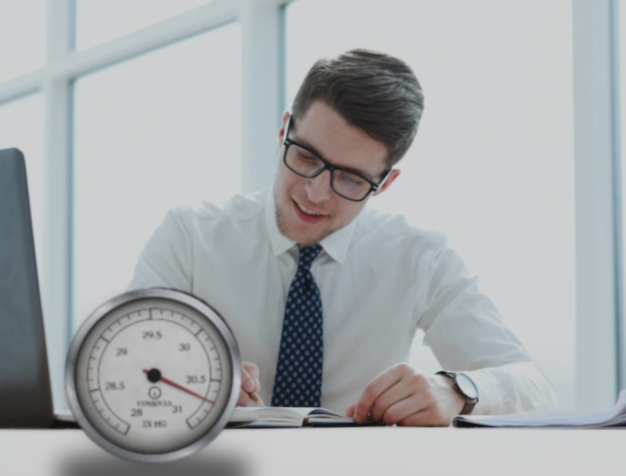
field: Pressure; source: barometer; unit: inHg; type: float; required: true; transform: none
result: 30.7 inHg
